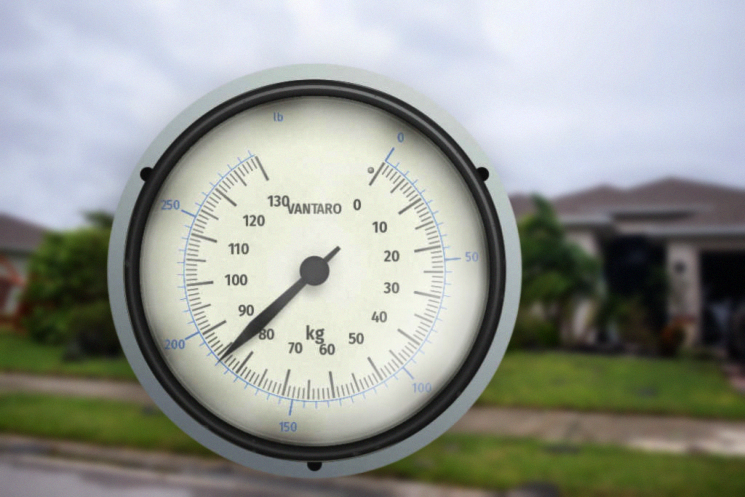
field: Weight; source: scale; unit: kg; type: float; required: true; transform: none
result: 84 kg
